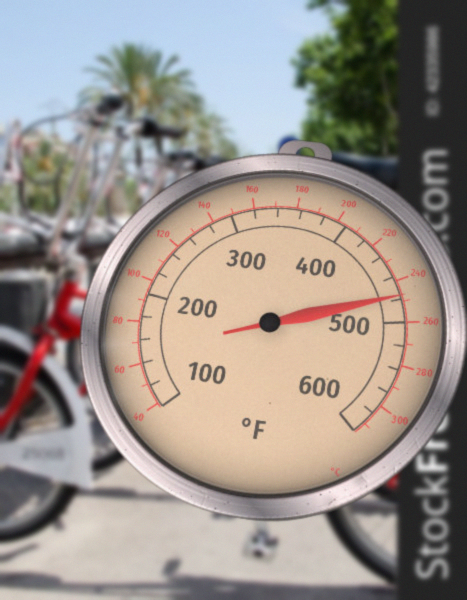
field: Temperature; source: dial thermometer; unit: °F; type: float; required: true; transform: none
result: 480 °F
